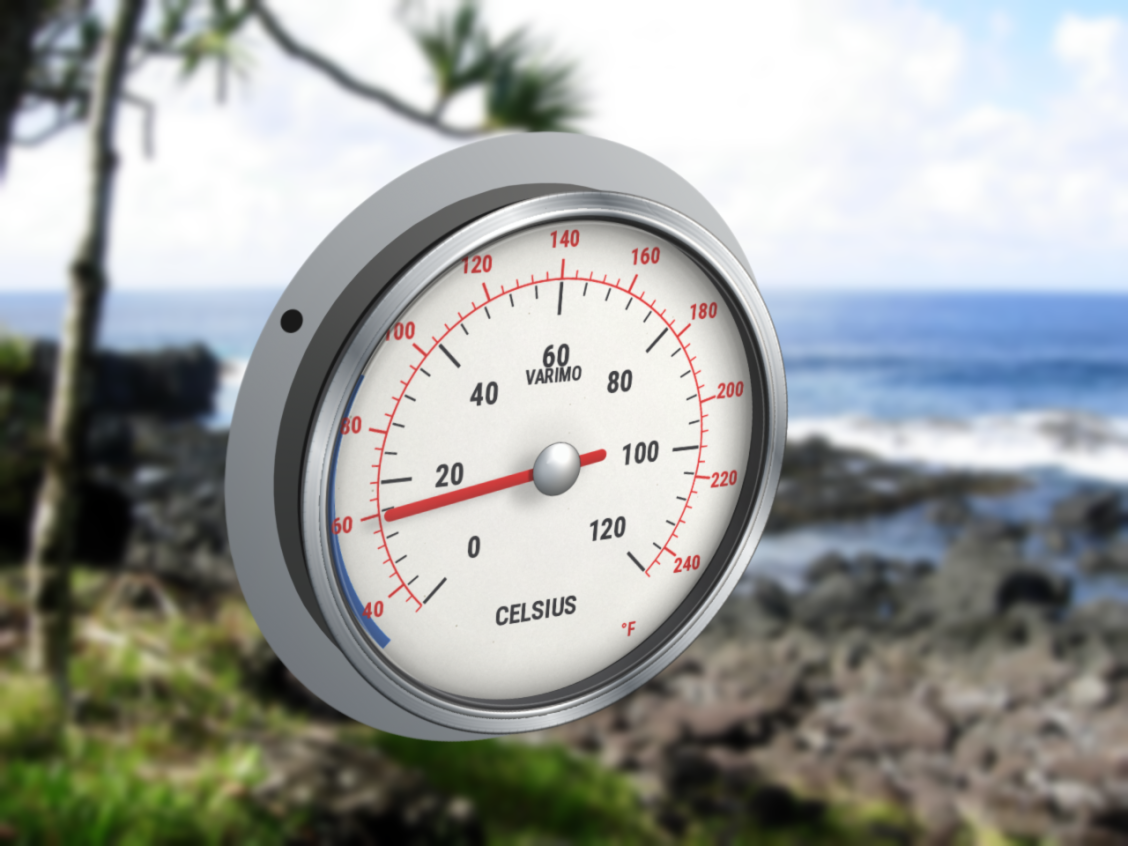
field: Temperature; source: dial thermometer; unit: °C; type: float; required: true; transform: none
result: 16 °C
